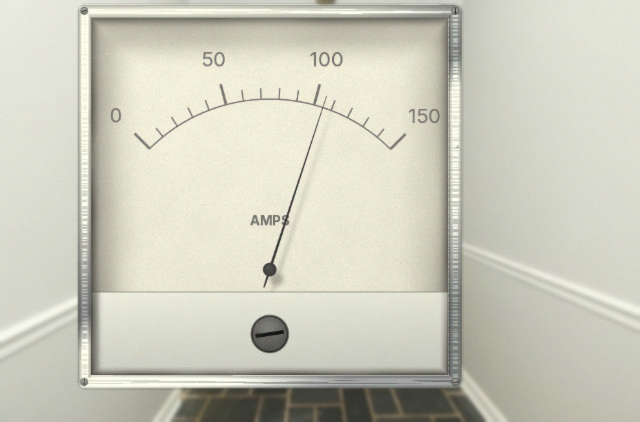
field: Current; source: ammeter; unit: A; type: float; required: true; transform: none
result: 105 A
